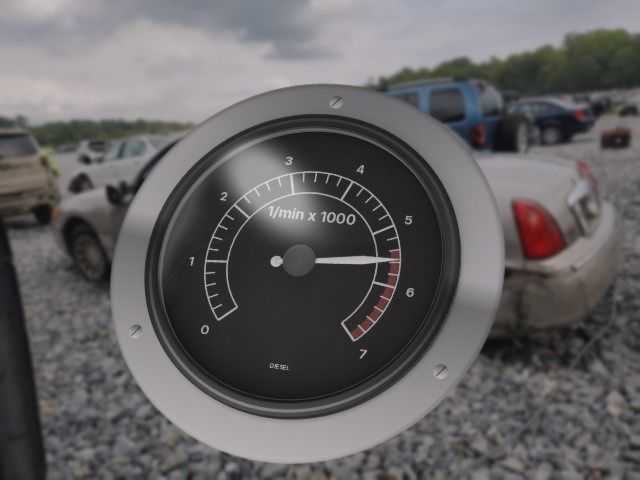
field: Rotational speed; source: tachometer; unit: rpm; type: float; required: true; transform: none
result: 5600 rpm
